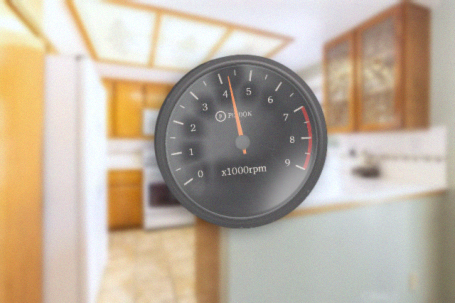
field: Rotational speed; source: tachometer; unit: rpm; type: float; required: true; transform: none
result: 4250 rpm
